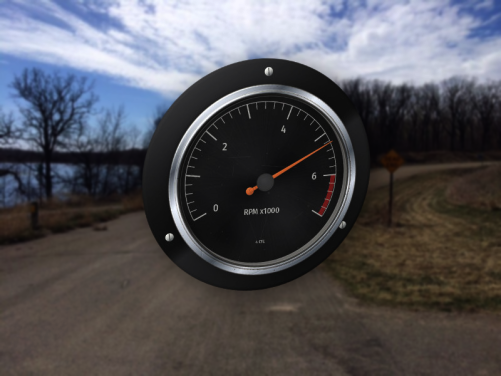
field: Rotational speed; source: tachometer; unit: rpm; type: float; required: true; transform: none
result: 5200 rpm
